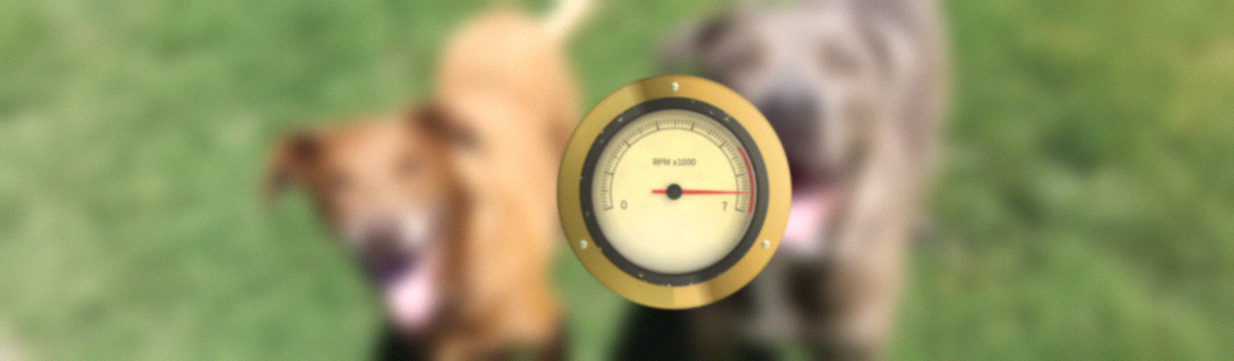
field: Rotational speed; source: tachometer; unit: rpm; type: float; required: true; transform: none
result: 6500 rpm
